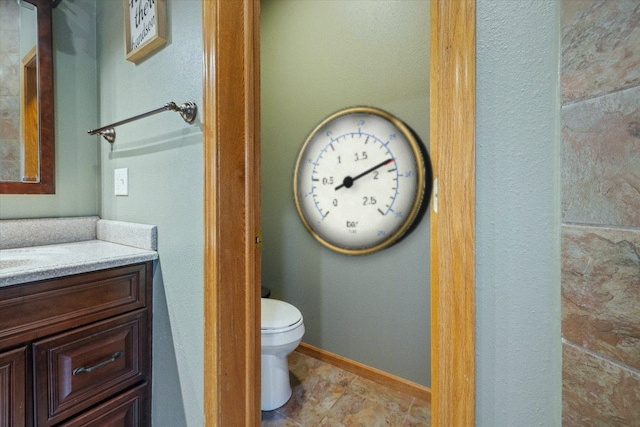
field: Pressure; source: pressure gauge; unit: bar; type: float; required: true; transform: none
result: 1.9 bar
